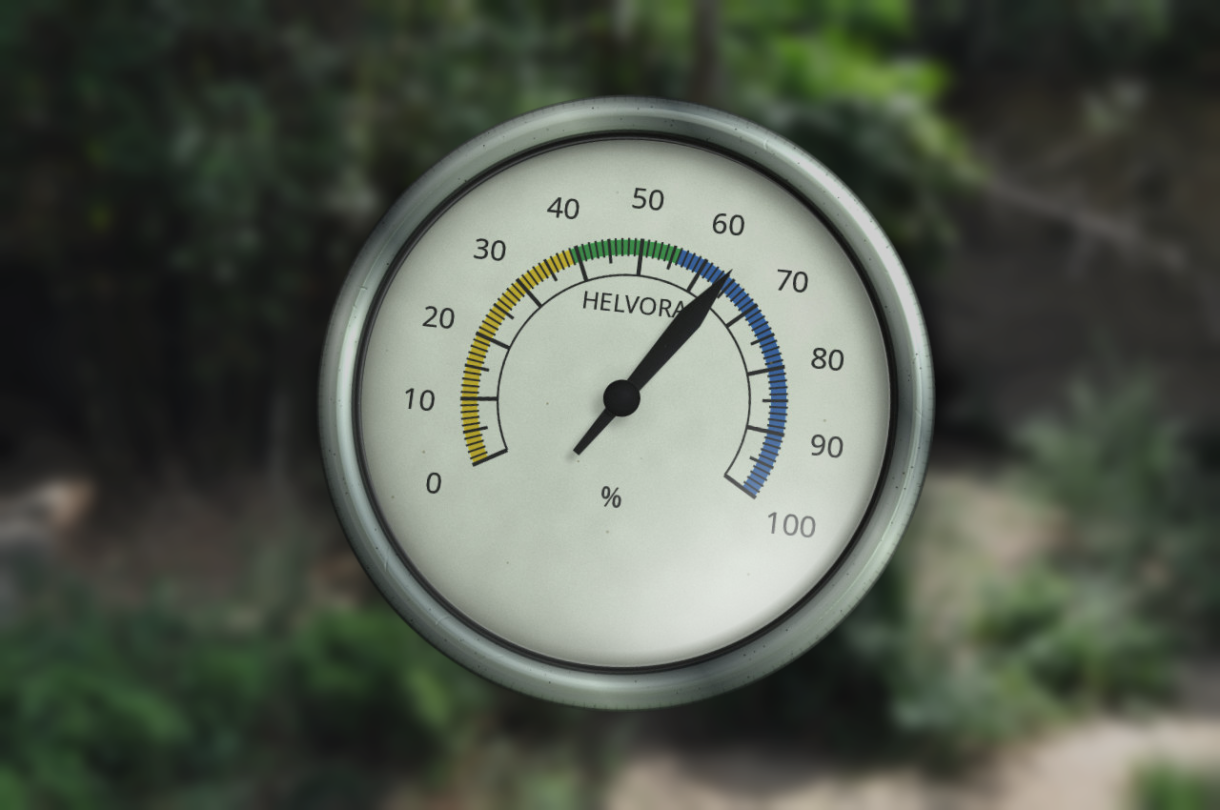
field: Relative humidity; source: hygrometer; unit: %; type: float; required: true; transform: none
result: 64 %
